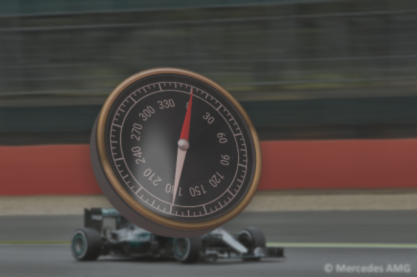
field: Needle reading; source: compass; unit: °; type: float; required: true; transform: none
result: 0 °
